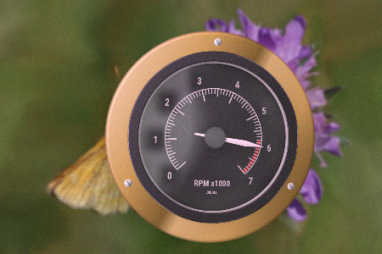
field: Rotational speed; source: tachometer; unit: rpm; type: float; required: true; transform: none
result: 6000 rpm
